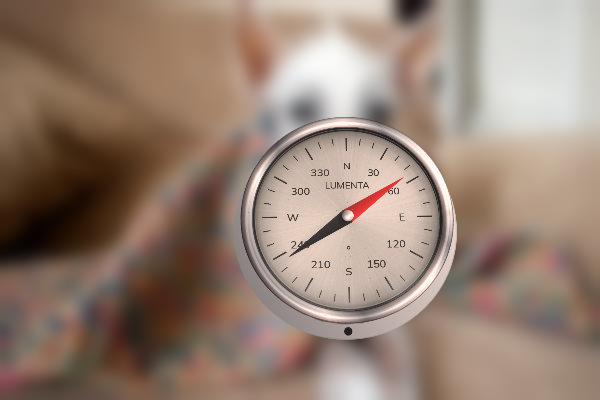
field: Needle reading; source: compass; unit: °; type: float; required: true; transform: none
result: 55 °
